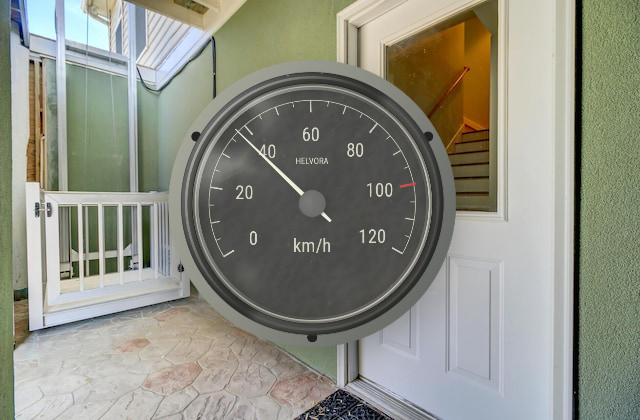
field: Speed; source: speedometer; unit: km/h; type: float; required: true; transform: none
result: 37.5 km/h
